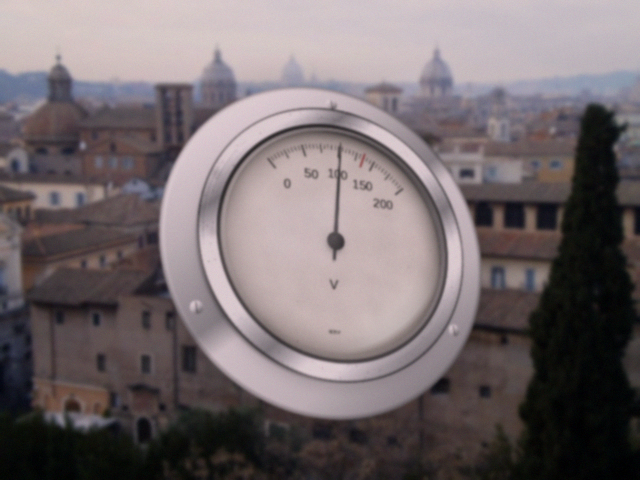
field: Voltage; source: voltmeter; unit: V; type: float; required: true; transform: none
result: 100 V
